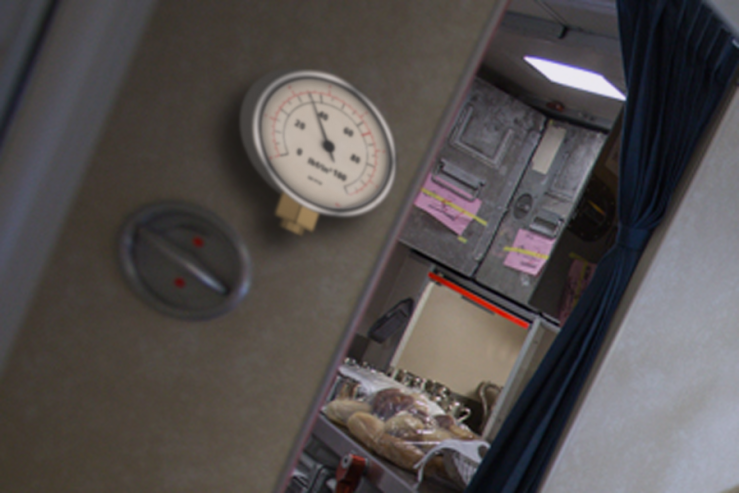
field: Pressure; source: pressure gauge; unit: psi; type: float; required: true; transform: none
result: 35 psi
